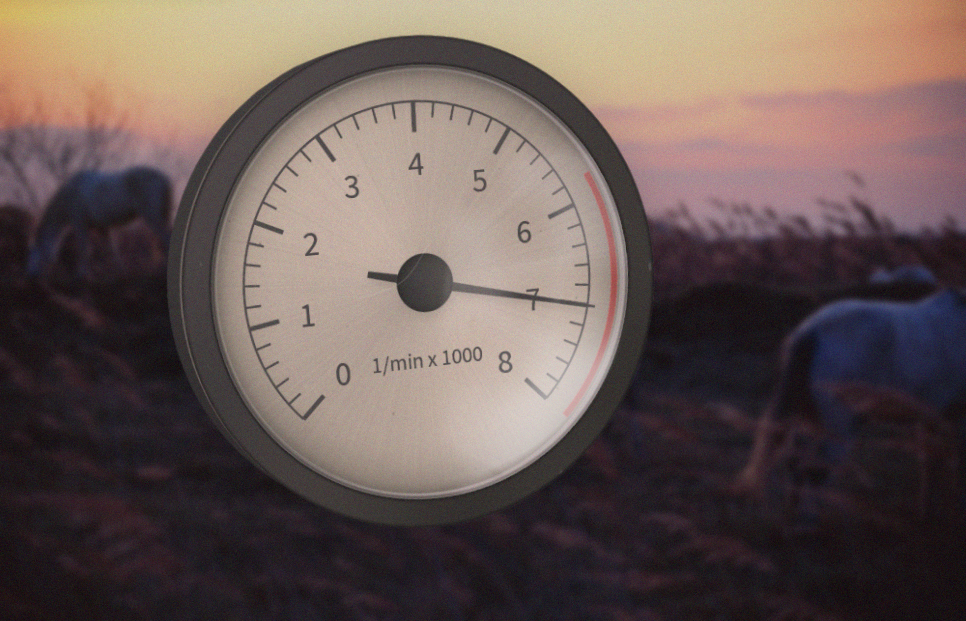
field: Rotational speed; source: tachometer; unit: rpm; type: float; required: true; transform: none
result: 7000 rpm
